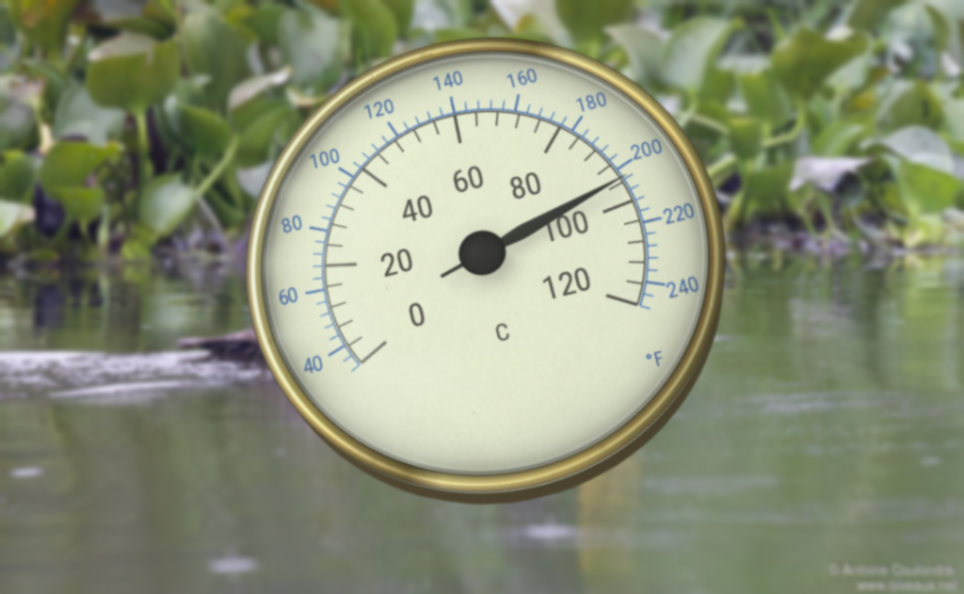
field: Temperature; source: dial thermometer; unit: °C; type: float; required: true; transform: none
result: 96 °C
